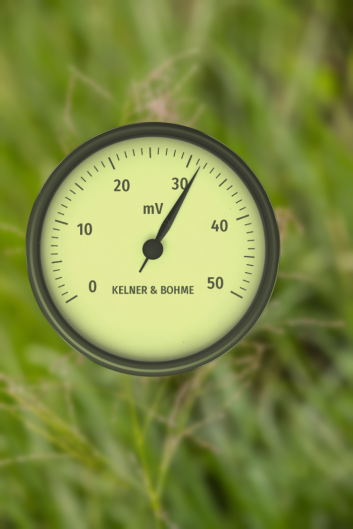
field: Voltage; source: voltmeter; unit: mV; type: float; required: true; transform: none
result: 31.5 mV
